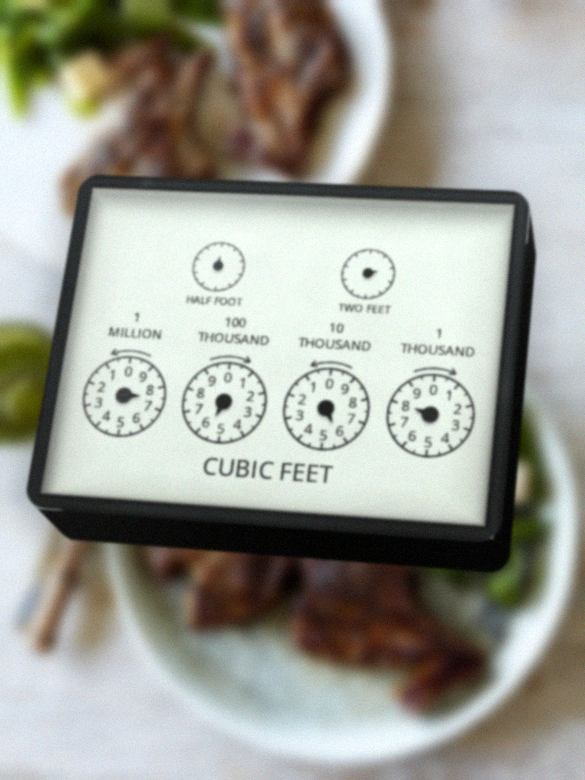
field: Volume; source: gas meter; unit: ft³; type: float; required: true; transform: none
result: 755800 ft³
